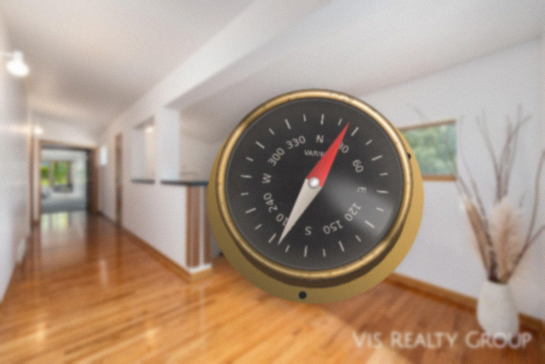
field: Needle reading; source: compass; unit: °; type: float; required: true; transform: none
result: 22.5 °
